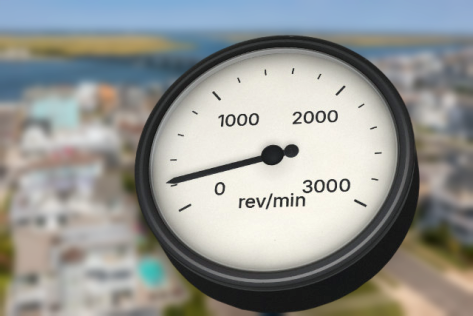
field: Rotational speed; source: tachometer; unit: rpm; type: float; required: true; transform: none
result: 200 rpm
